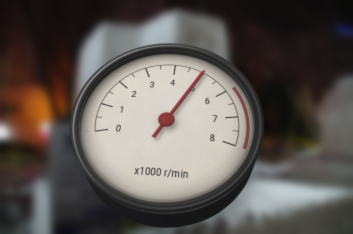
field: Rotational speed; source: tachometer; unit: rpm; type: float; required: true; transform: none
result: 5000 rpm
